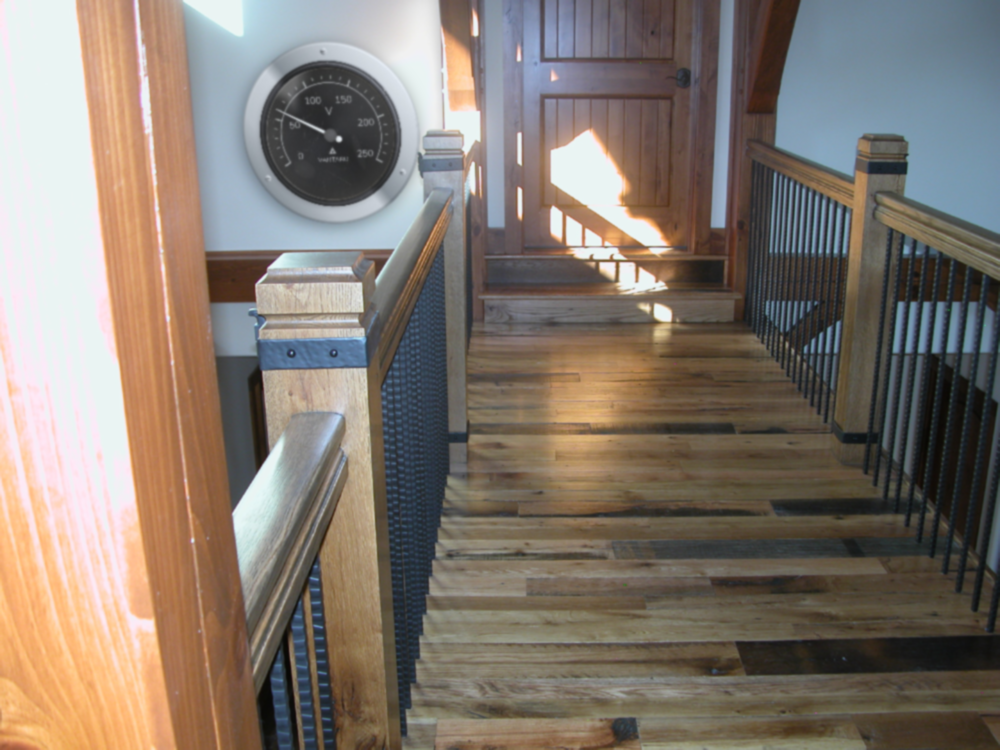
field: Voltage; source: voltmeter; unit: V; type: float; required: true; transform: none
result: 60 V
